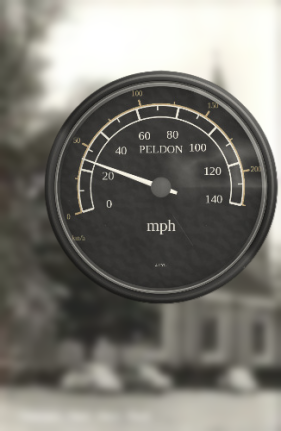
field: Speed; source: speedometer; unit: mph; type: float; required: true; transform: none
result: 25 mph
